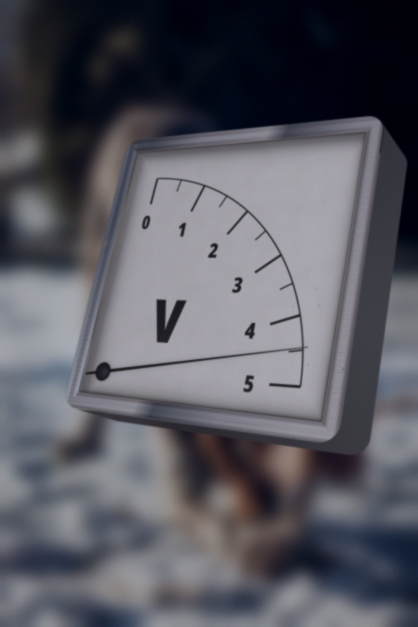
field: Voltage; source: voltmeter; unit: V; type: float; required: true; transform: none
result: 4.5 V
